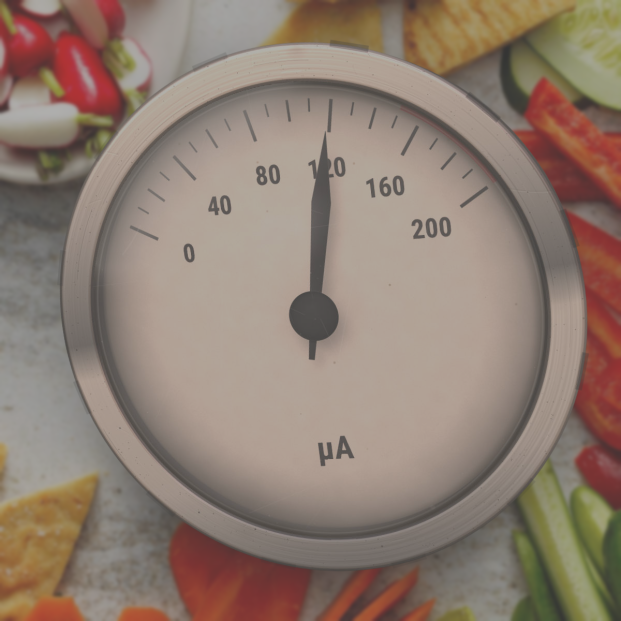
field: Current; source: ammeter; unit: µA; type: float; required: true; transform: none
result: 120 µA
